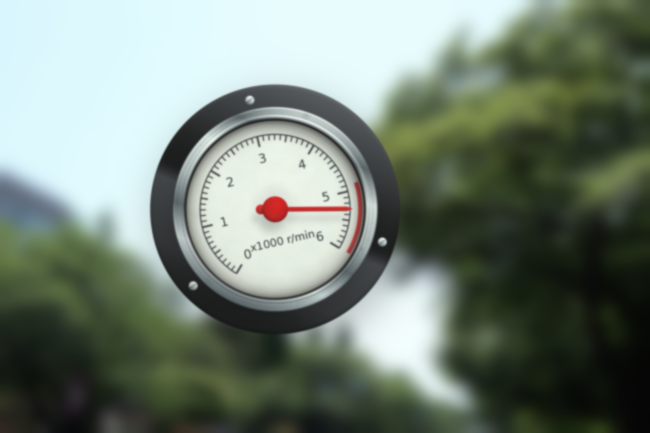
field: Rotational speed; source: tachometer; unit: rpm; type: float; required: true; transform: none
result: 5300 rpm
